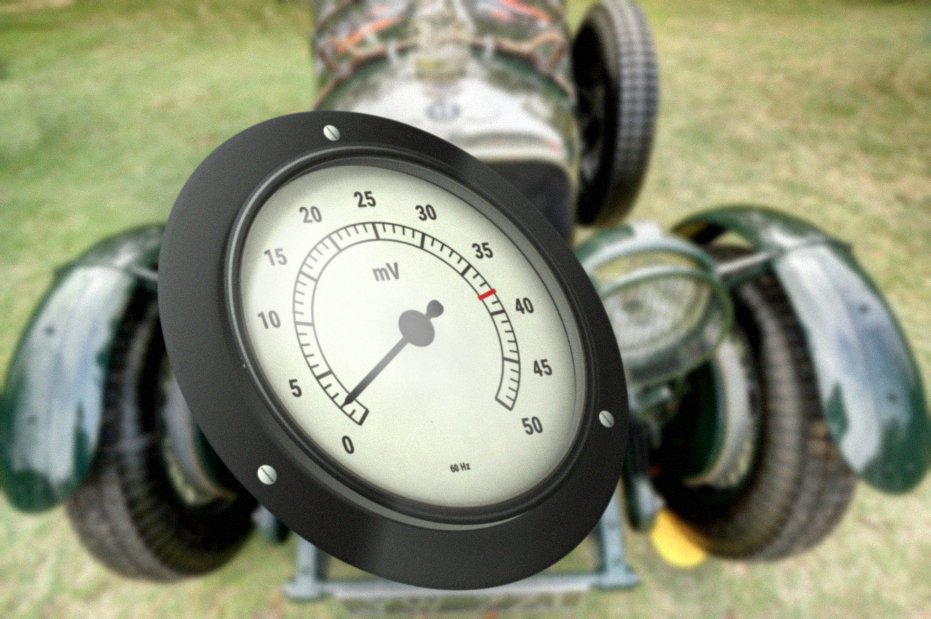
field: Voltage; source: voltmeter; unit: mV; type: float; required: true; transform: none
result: 2 mV
